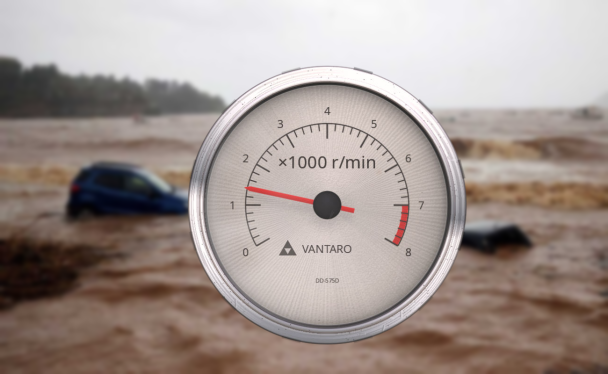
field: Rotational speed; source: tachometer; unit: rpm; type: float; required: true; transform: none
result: 1400 rpm
